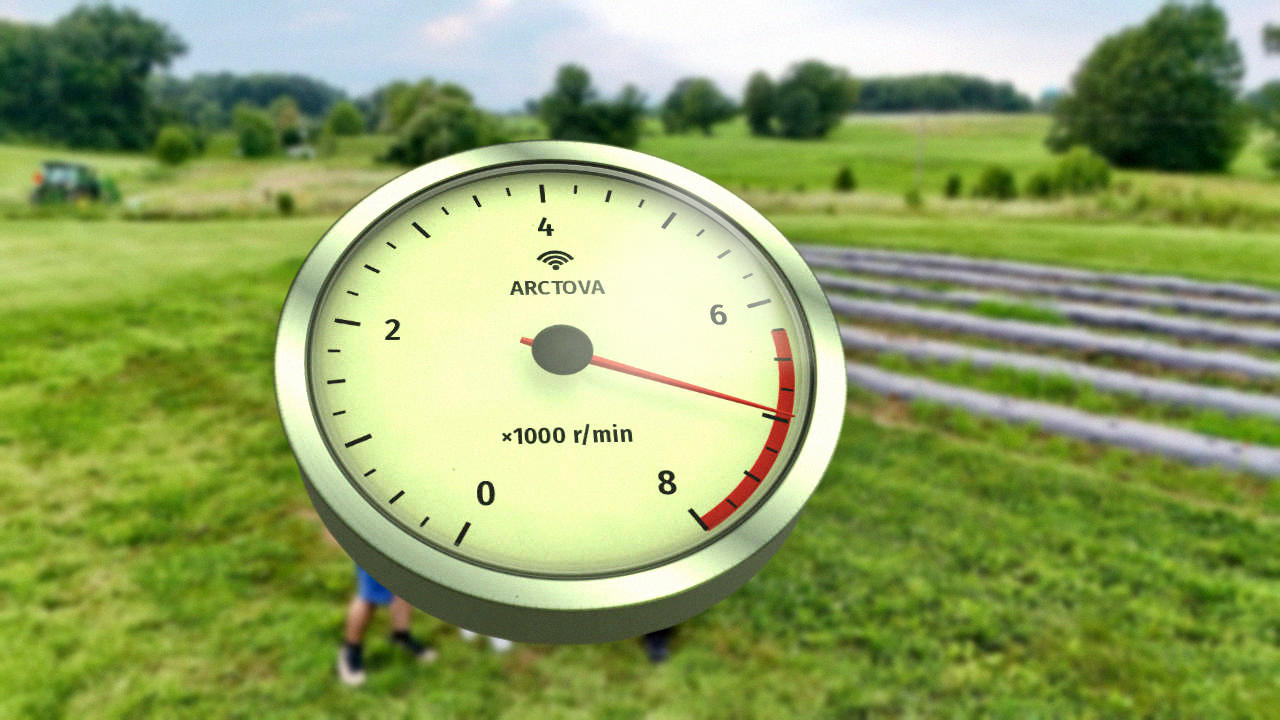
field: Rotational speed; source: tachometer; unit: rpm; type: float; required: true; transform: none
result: 7000 rpm
